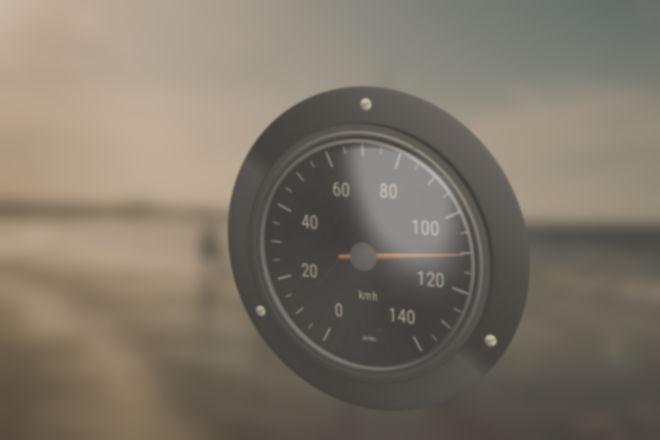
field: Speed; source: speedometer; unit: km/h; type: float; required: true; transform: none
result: 110 km/h
